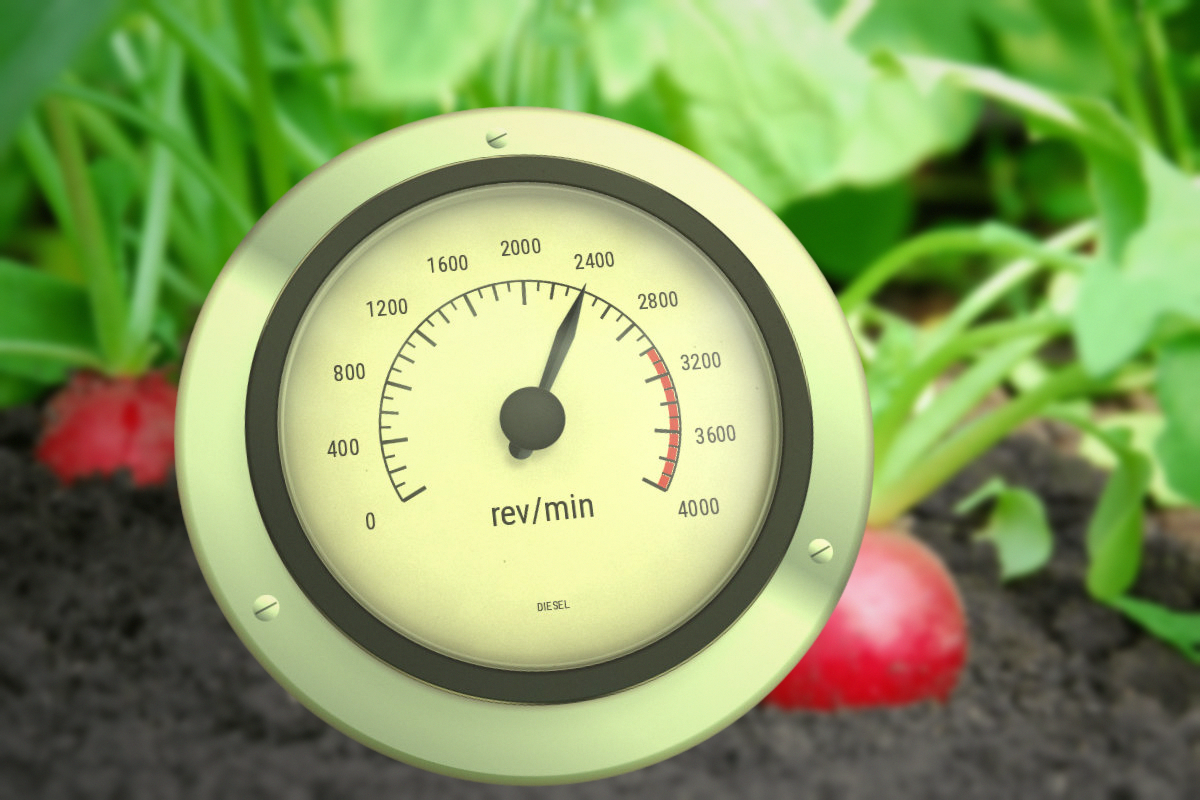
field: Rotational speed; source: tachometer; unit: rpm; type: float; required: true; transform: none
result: 2400 rpm
